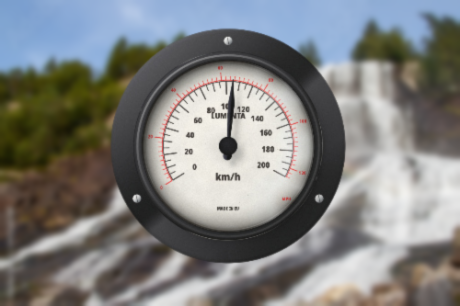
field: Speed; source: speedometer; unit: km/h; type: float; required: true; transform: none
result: 105 km/h
